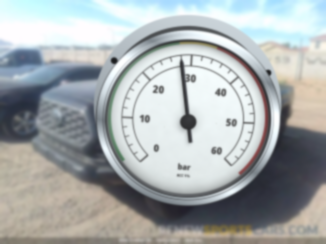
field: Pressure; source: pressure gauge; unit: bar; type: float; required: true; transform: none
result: 28 bar
